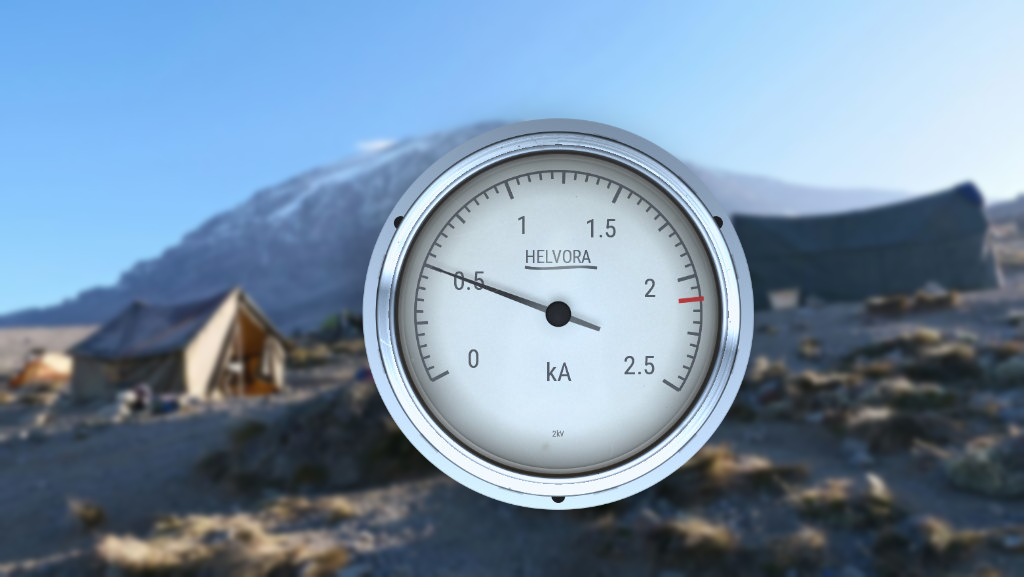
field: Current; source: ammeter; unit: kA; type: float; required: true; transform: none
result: 0.5 kA
